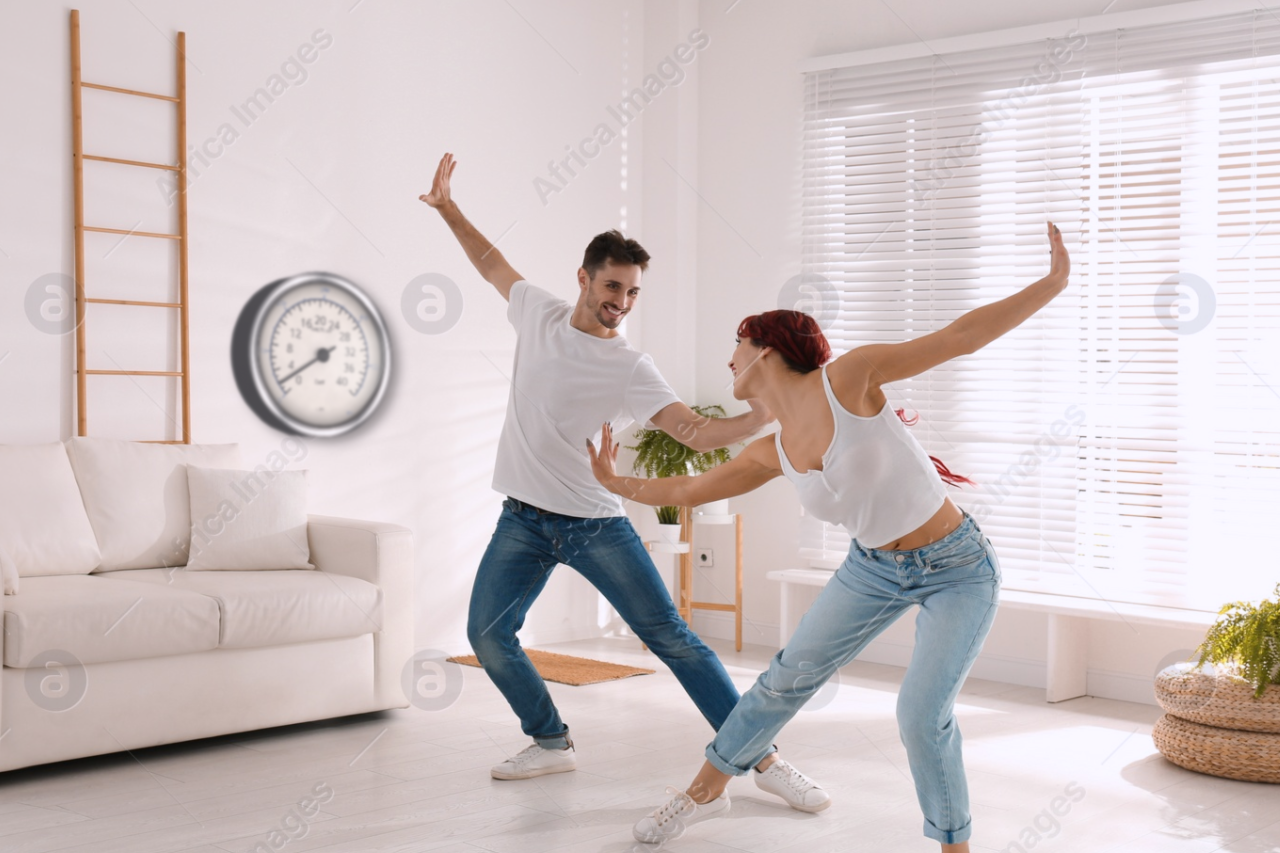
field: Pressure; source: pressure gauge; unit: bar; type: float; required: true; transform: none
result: 2 bar
